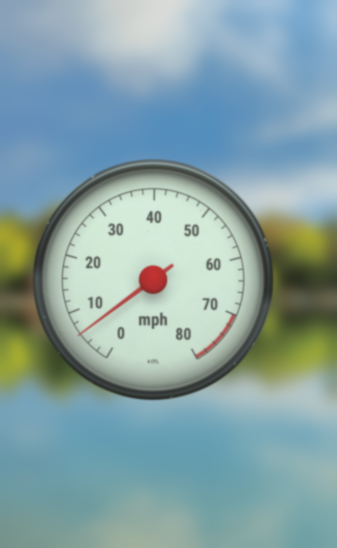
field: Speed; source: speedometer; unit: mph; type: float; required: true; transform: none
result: 6 mph
